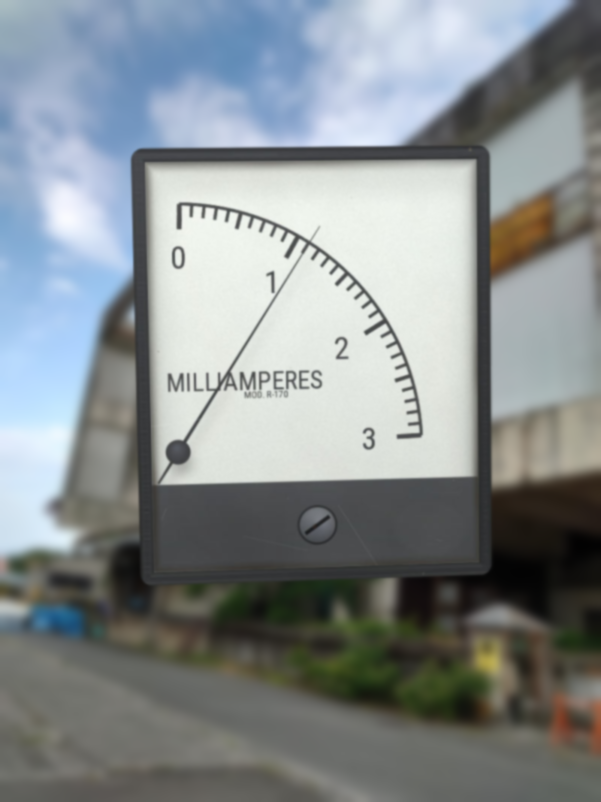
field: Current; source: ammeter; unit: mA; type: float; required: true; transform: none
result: 1.1 mA
